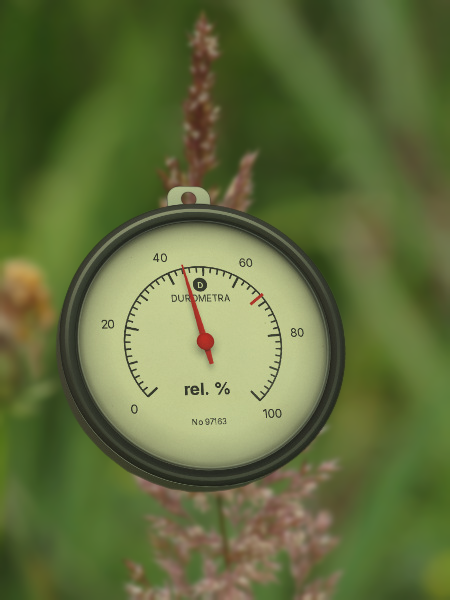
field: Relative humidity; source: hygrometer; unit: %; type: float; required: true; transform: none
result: 44 %
